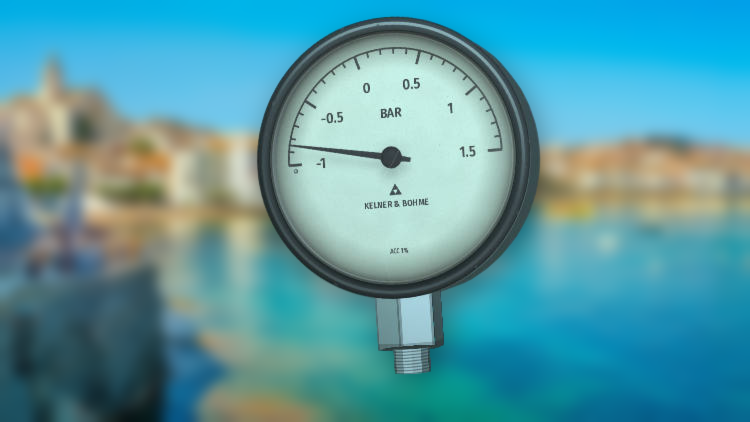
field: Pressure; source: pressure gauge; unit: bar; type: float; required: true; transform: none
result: -0.85 bar
